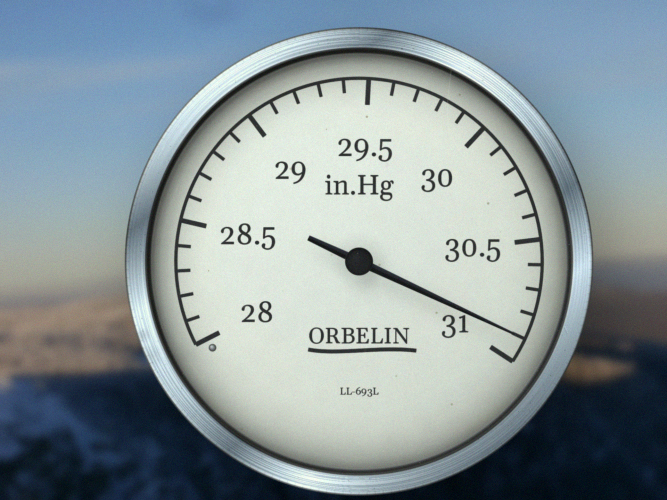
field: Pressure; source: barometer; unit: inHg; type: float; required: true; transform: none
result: 30.9 inHg
